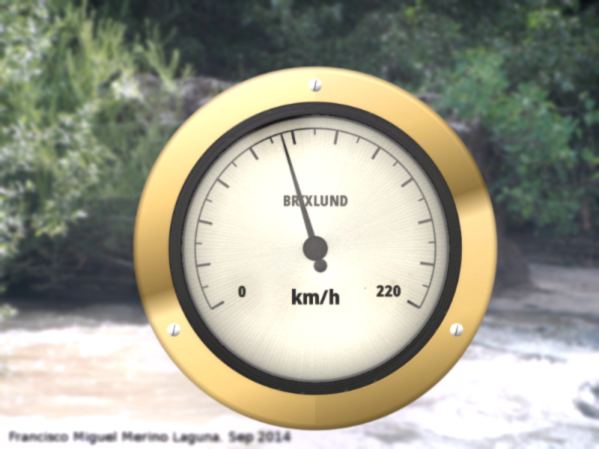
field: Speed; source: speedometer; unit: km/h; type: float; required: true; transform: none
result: 95 km/h
